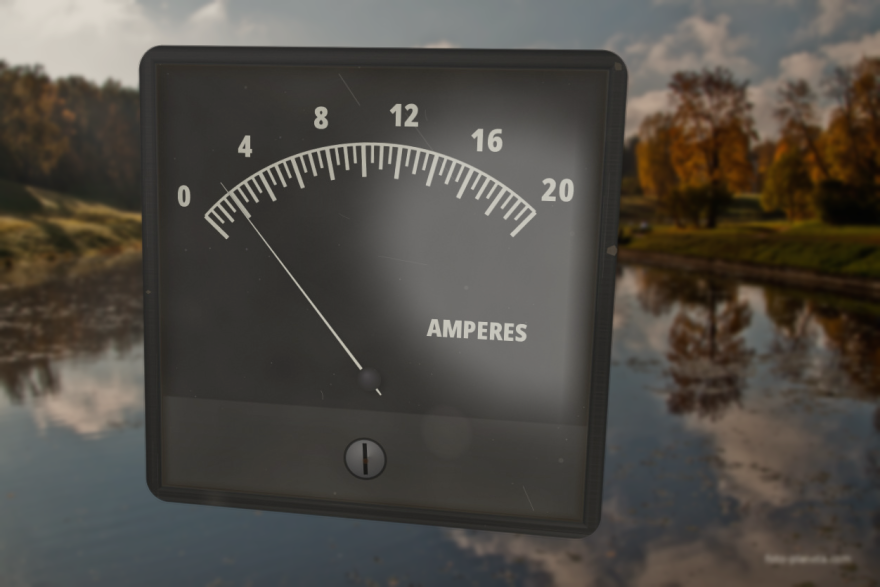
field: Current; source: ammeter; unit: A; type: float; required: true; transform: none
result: 2 A
